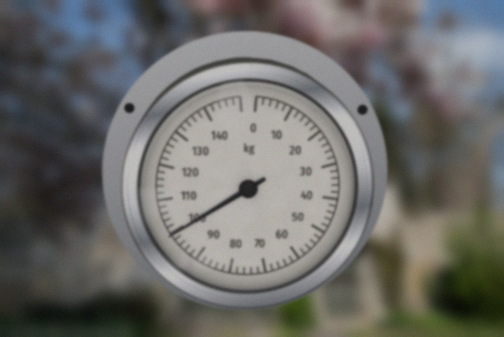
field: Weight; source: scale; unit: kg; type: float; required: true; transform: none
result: 100 kg
